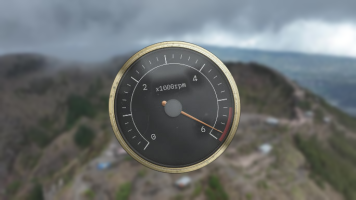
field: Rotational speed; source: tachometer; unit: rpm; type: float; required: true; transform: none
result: 5800 rpm
